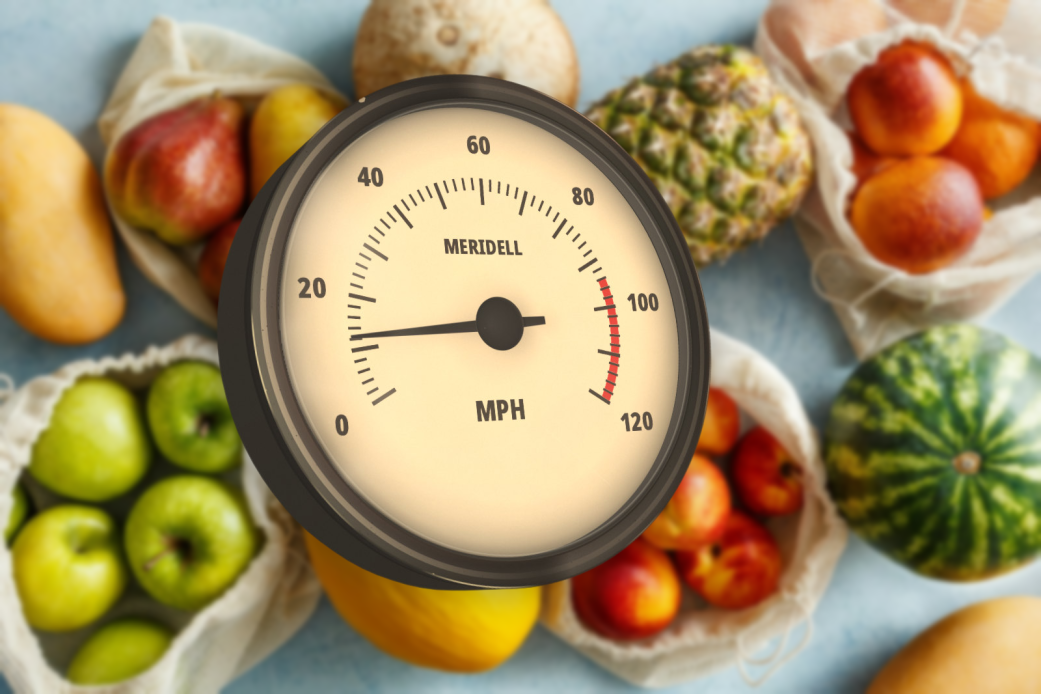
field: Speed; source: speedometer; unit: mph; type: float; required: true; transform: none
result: 12 mph
